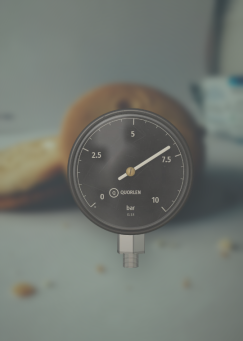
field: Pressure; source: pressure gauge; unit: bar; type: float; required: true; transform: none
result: 7 bar
